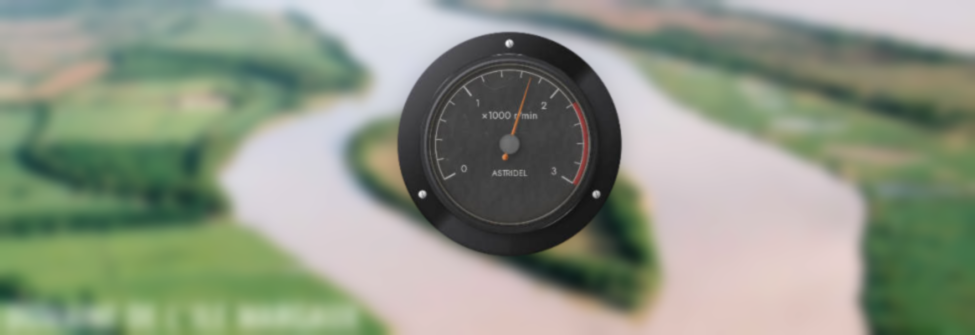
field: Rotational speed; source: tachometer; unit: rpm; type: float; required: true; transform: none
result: 1700 rpm
